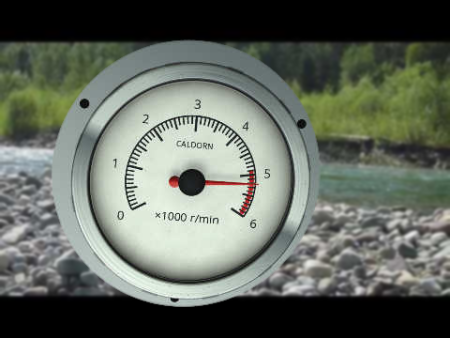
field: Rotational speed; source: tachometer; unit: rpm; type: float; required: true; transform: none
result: 5200 rpm
